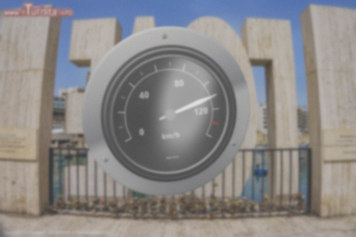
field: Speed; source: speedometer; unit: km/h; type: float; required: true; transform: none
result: 110 km/h
